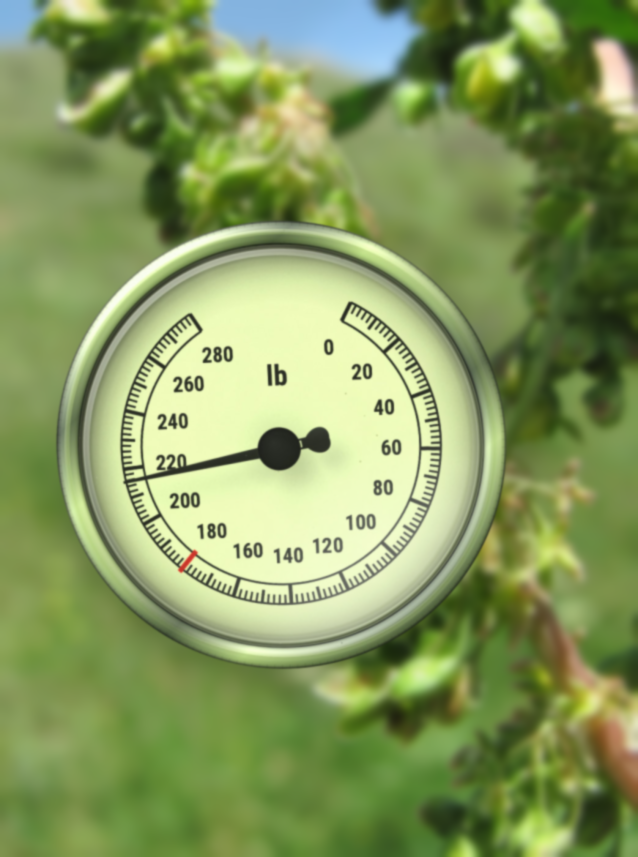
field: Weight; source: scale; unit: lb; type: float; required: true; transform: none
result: 216 lb
